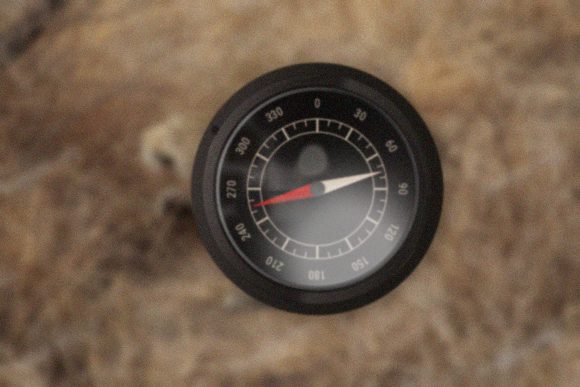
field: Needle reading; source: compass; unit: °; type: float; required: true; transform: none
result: 255 °
